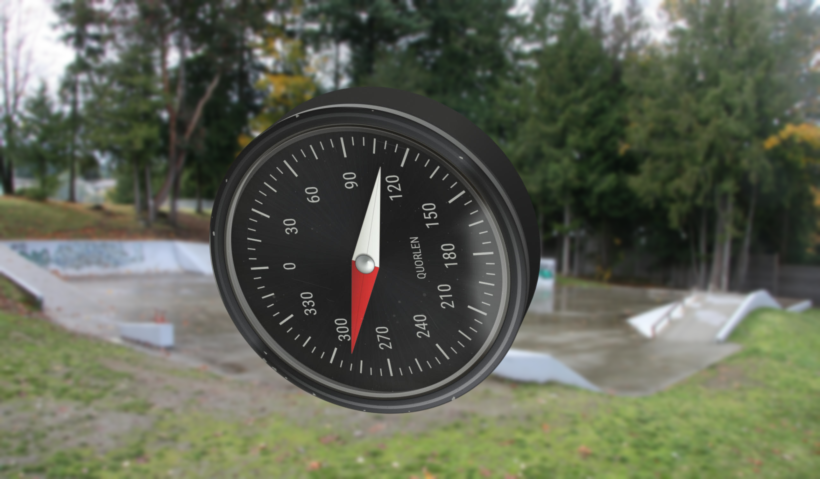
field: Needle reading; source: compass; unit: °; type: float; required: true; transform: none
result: 290 °
